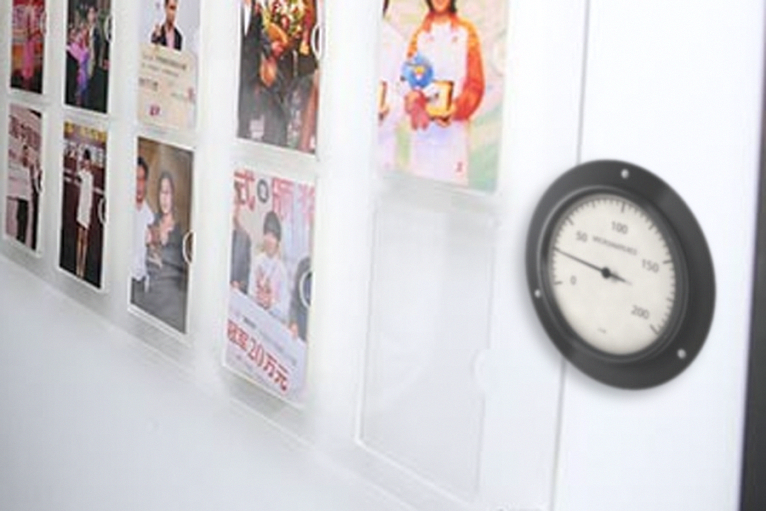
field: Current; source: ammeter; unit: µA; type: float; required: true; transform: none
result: 25 µA
